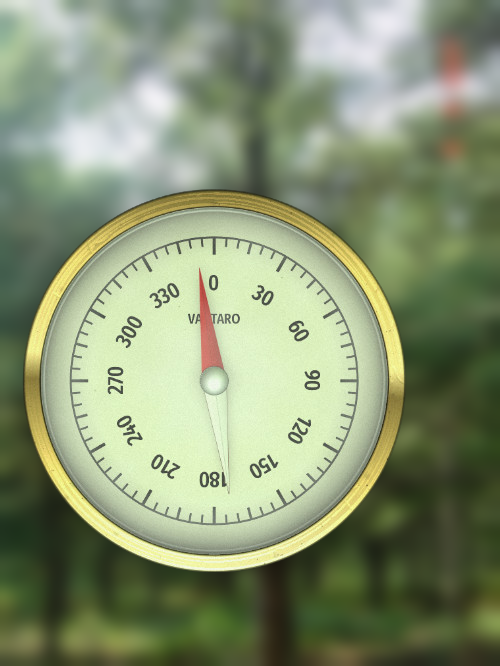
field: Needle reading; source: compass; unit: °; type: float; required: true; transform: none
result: 352.5 °
